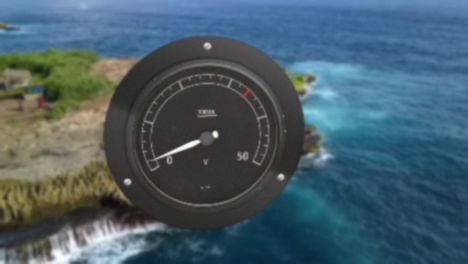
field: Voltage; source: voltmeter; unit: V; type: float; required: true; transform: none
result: 2 V
